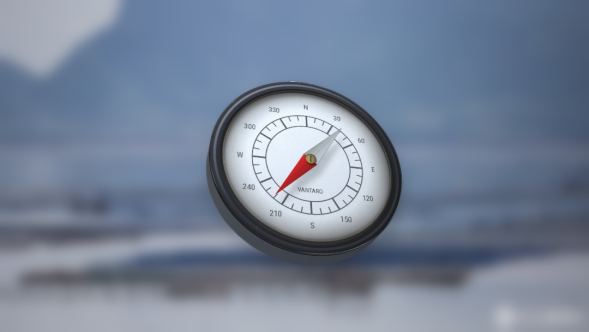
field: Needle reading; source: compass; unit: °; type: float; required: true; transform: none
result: 220 °
